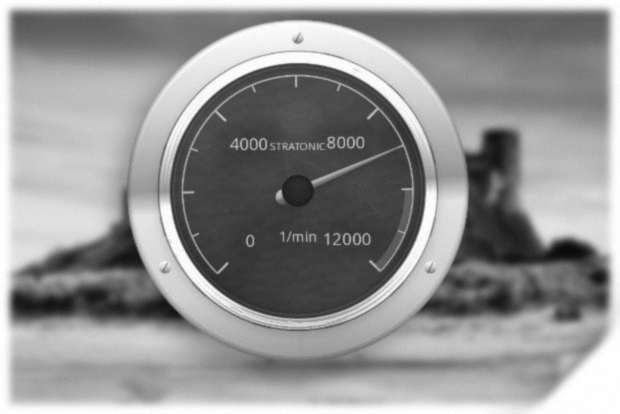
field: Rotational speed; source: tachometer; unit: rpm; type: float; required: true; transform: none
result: 9000 rpm
